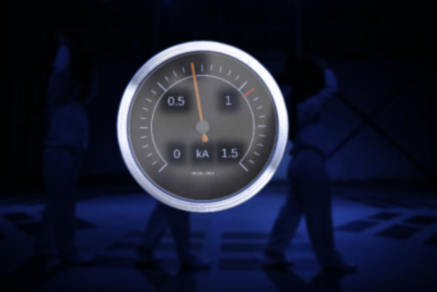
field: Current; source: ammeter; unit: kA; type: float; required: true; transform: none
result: 0.7 kA
